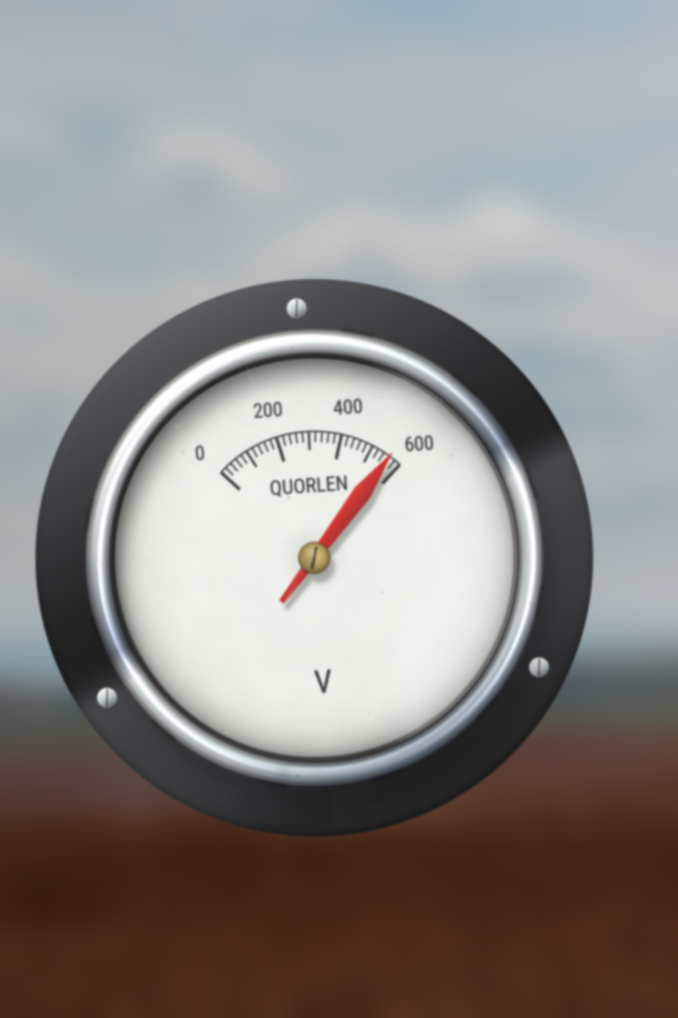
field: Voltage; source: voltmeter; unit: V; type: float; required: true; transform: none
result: 560 V
